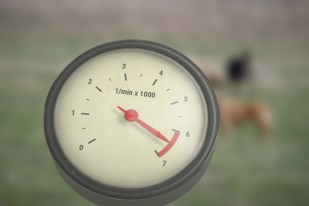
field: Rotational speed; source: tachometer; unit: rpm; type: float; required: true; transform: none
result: 6500 rpm
